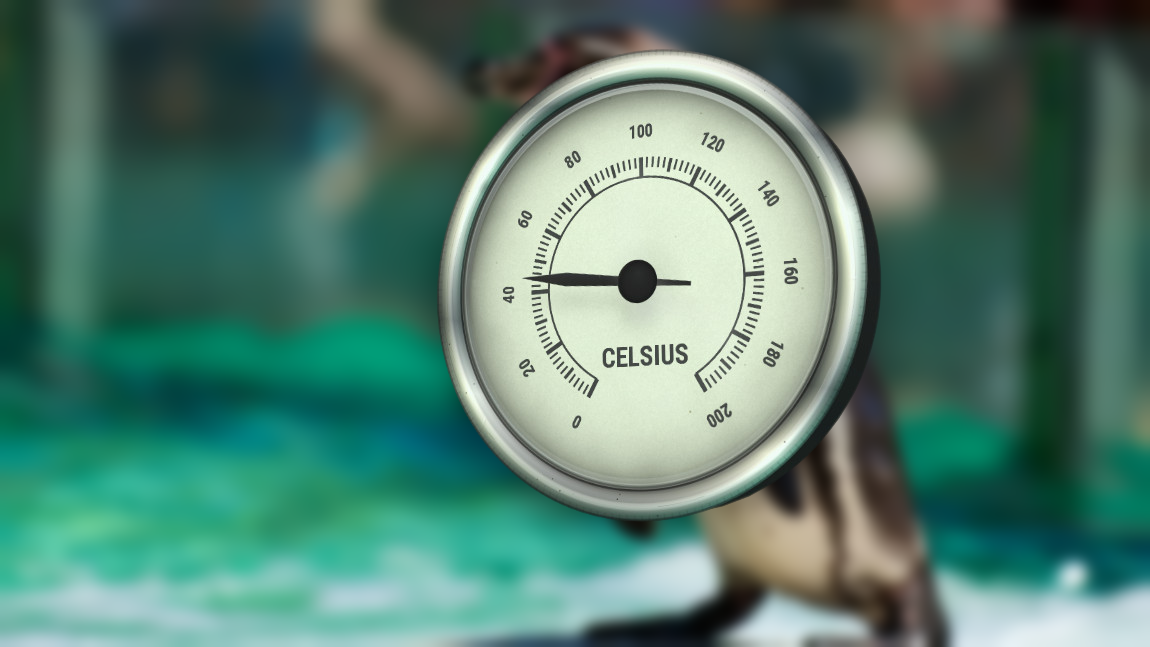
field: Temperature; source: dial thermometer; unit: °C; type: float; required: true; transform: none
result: 44 °C
